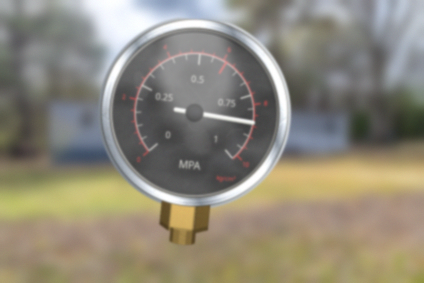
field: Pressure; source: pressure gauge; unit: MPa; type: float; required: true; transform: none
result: 0.85 MPa
